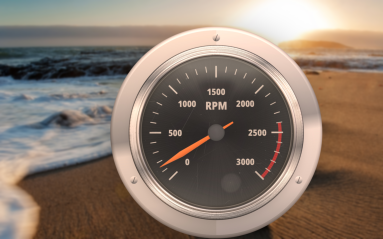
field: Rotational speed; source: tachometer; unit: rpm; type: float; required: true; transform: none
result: 150 rpm
